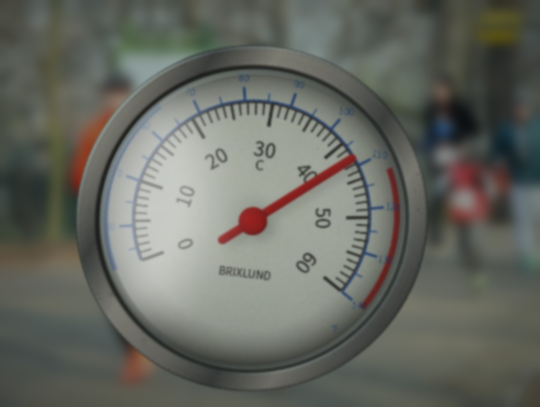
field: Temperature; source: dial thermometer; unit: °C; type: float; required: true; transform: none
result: 42 °C
